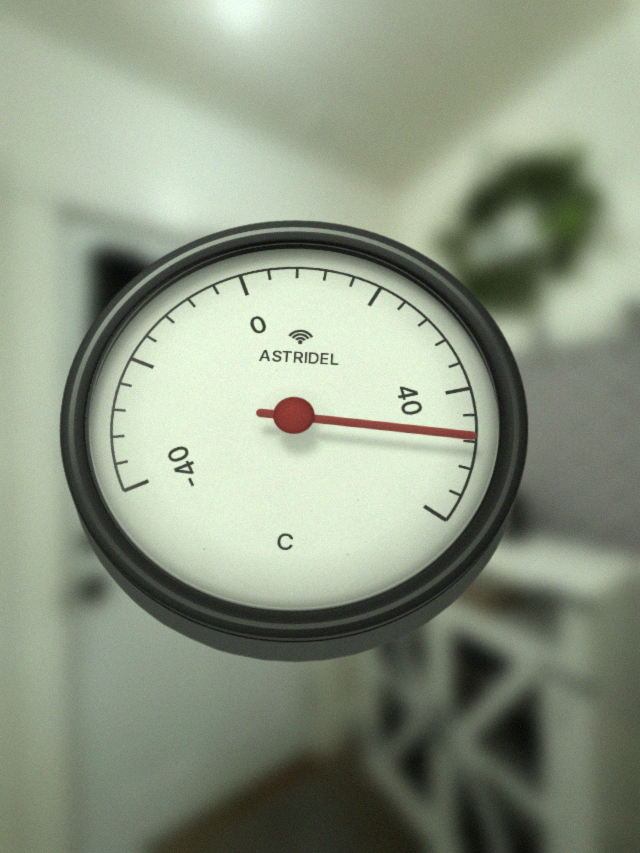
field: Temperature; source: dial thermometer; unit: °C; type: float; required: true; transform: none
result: 48 °C
